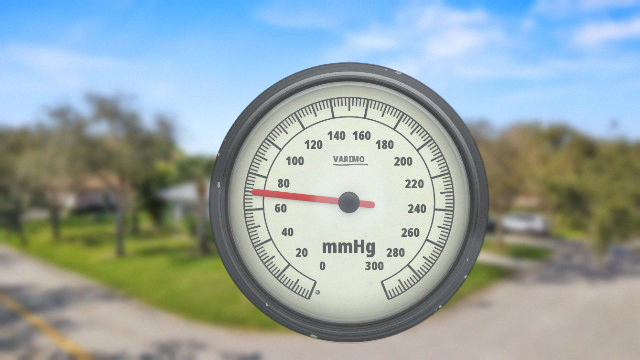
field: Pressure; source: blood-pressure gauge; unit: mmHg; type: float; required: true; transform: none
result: 70 mmHg
